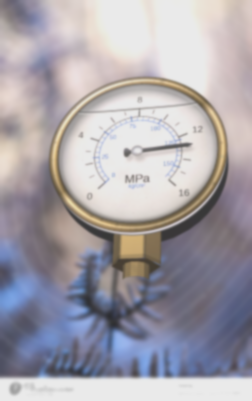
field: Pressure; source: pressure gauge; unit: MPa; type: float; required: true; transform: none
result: 13 MPa
